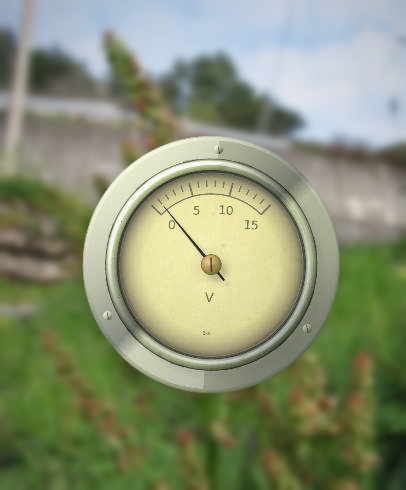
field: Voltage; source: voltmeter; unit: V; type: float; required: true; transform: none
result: 1 V
